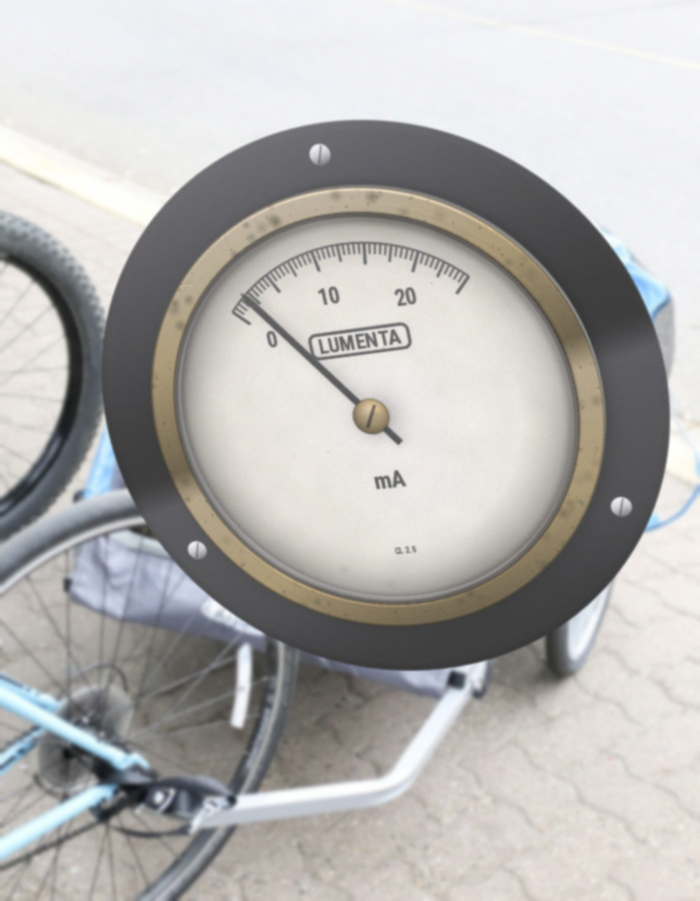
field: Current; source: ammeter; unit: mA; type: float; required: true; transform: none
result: 2.5 mA
